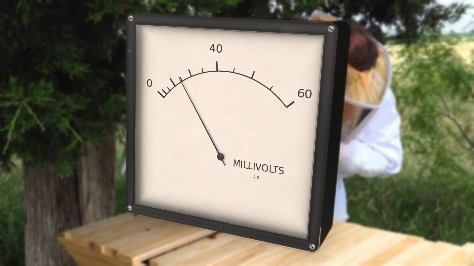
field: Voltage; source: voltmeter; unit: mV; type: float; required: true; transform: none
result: 25 mV
